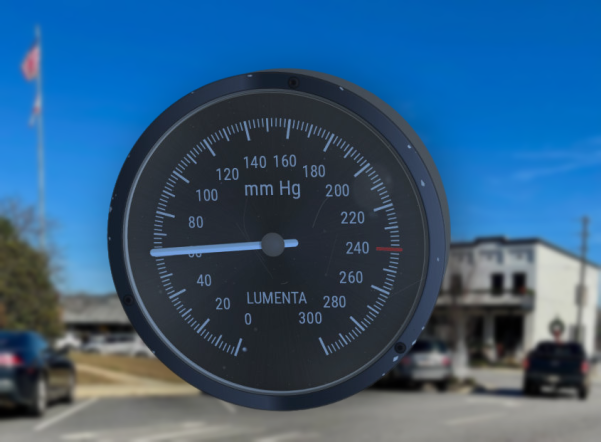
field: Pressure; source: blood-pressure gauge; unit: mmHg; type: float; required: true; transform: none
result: 62 mmHg
